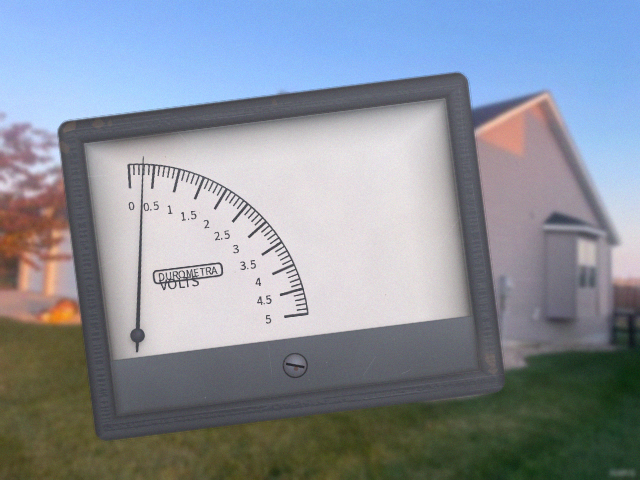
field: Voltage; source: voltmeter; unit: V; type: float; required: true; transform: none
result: 0.3 V
